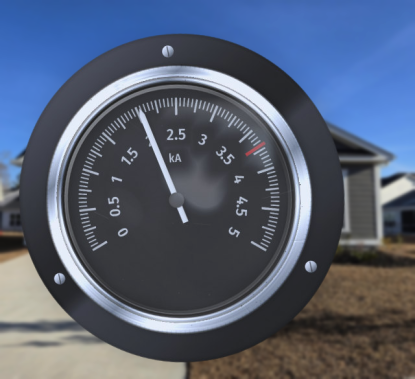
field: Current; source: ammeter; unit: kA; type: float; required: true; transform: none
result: 2.05 kA
